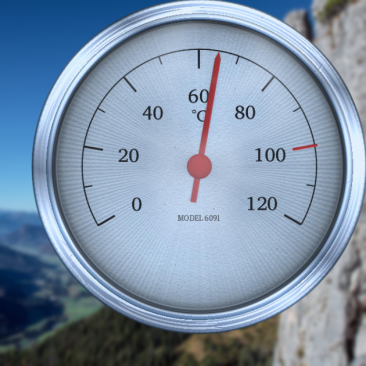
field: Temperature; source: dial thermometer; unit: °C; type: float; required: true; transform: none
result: 65 °C
